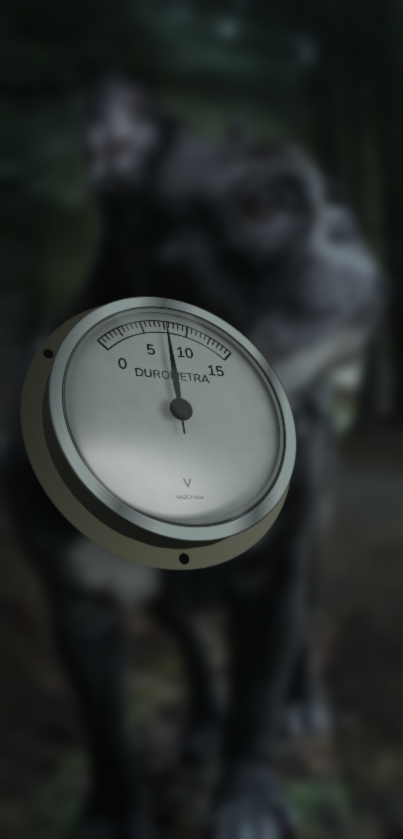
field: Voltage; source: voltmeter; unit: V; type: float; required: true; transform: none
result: 7.5 V
